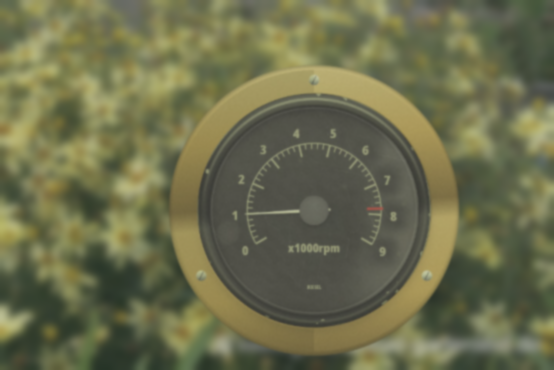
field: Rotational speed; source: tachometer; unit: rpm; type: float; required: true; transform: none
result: 1000 rpm
